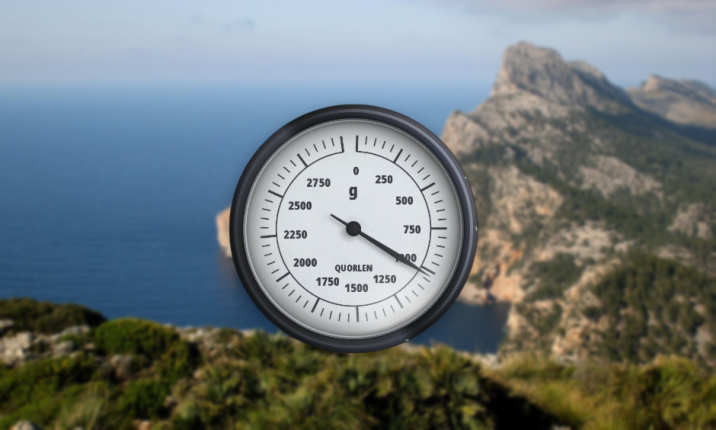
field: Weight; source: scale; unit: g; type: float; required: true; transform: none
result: 1025 g
